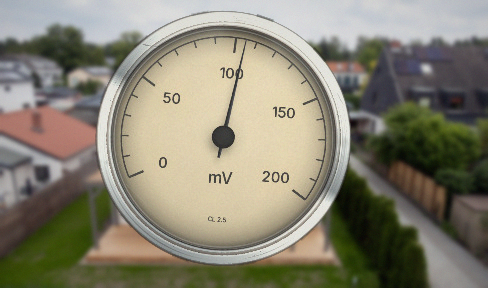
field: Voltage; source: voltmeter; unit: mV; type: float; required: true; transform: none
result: 105 mV
